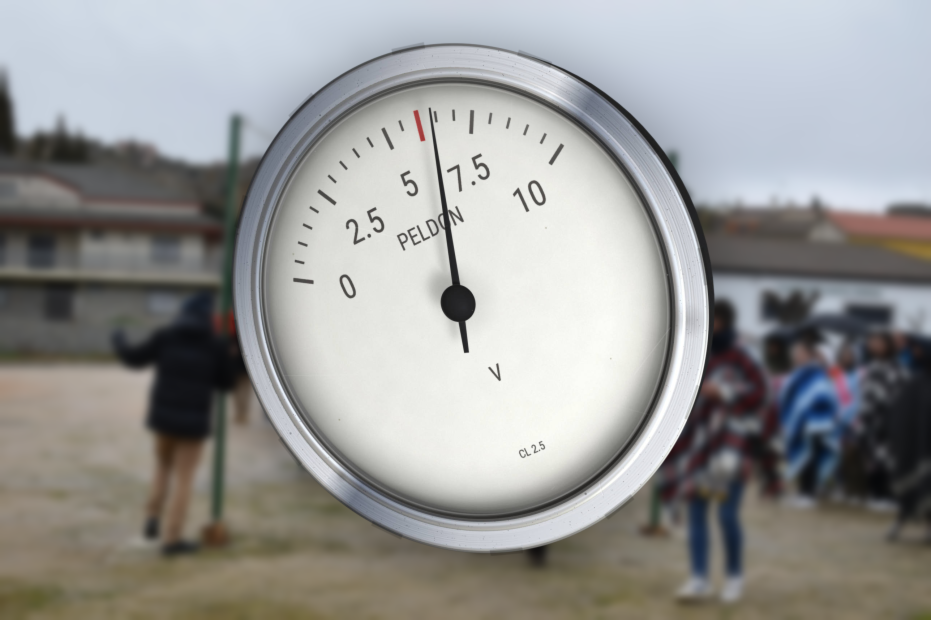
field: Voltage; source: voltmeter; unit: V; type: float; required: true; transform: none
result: 6.5 V
